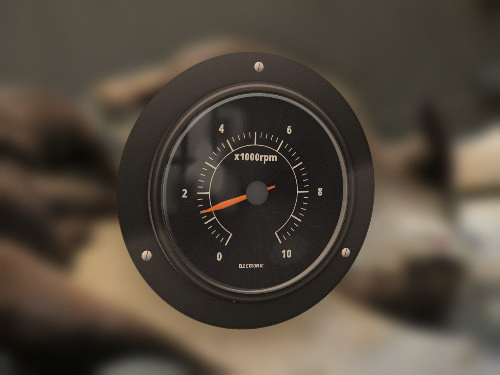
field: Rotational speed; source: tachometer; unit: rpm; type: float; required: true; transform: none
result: 1400 rpm
